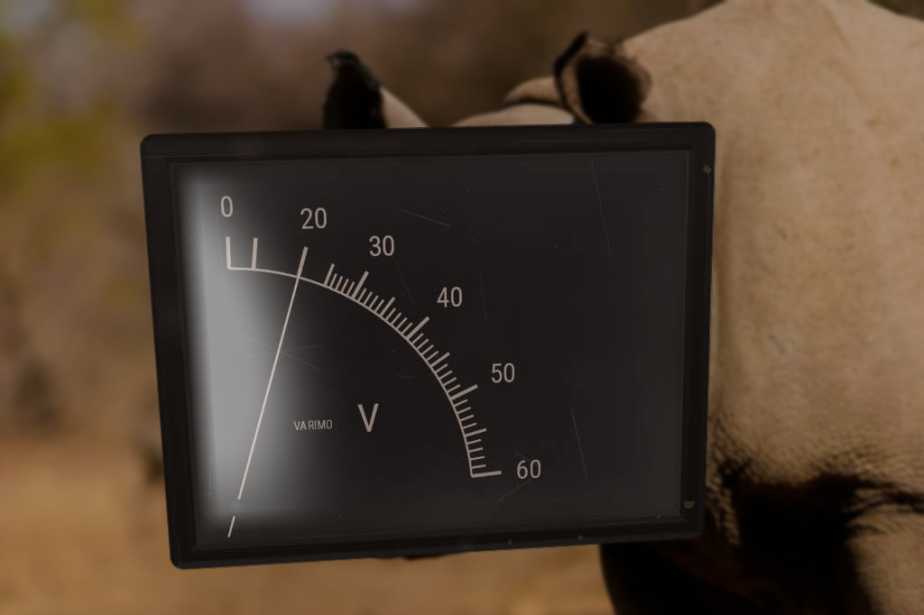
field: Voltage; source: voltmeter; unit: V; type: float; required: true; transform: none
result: 20 V
